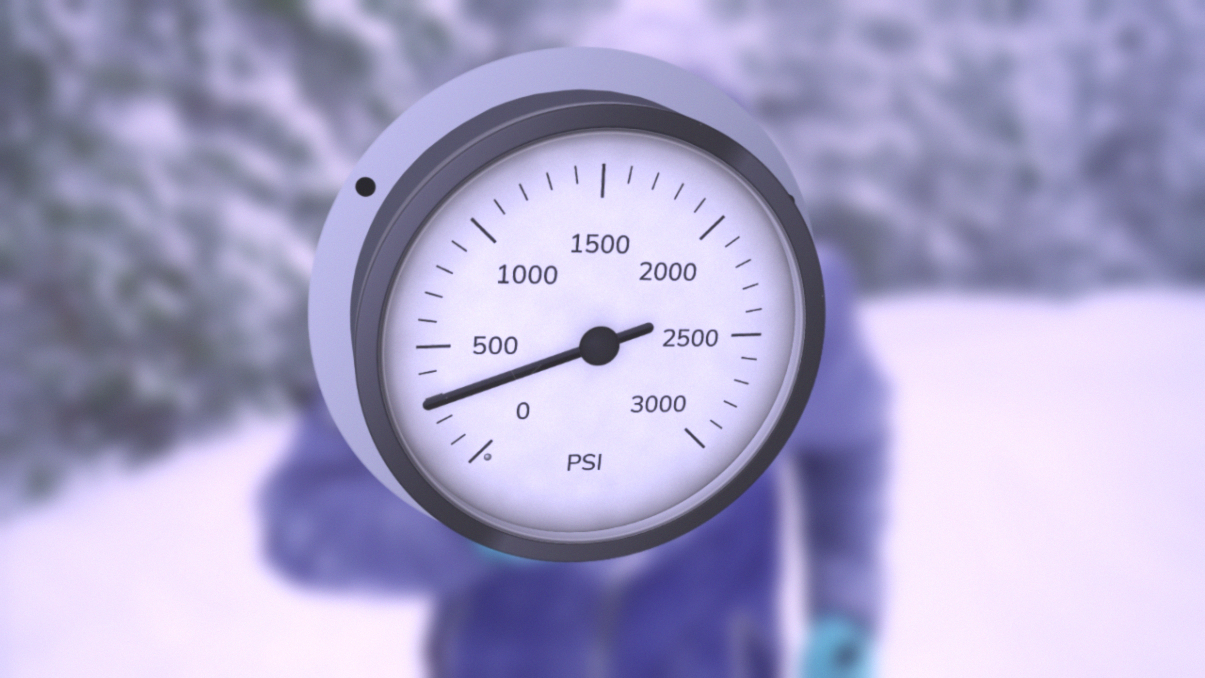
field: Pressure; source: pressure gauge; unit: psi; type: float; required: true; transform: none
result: 300 psi
